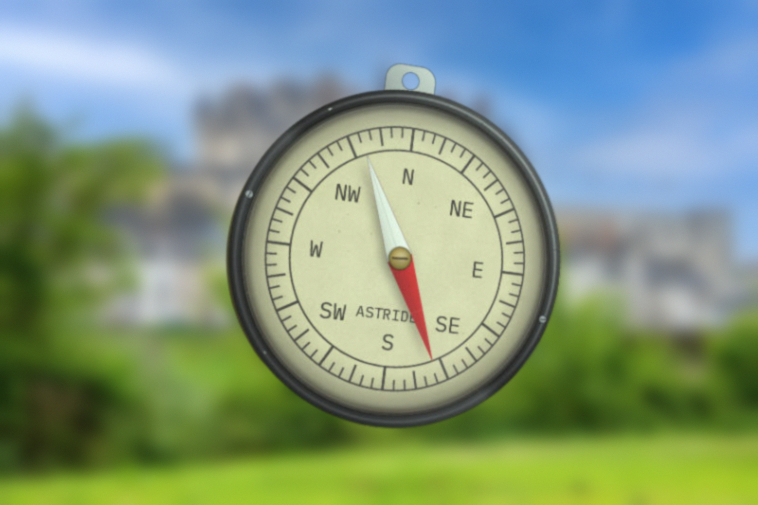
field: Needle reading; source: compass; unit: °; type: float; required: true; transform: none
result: 155 °
